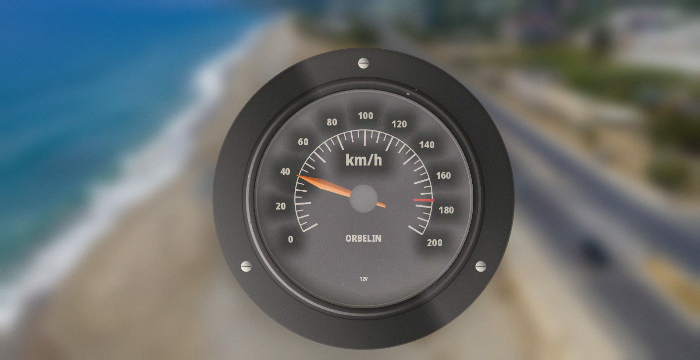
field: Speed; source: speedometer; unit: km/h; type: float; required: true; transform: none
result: 40 km/h
